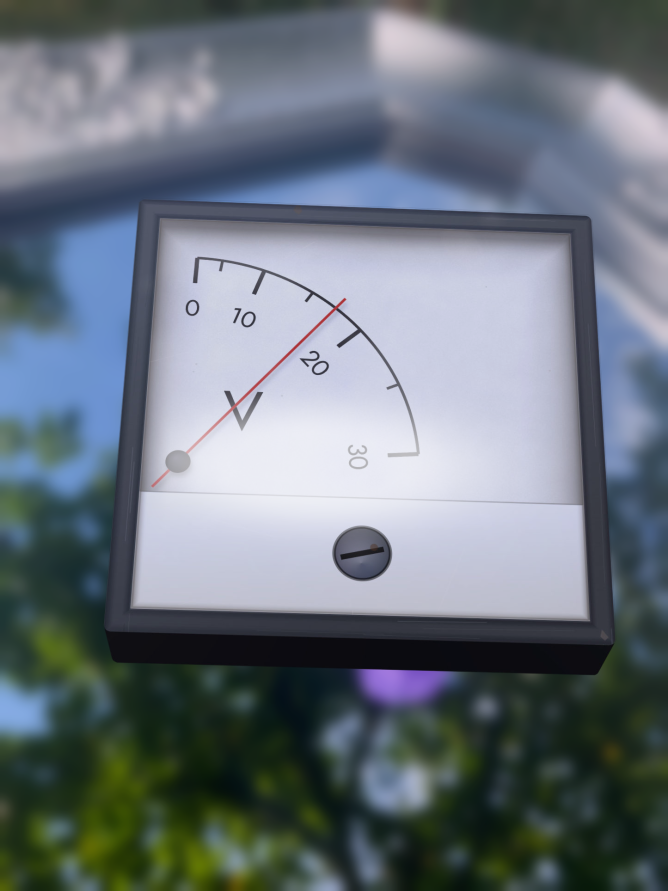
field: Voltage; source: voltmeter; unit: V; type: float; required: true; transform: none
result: 17.5 V
